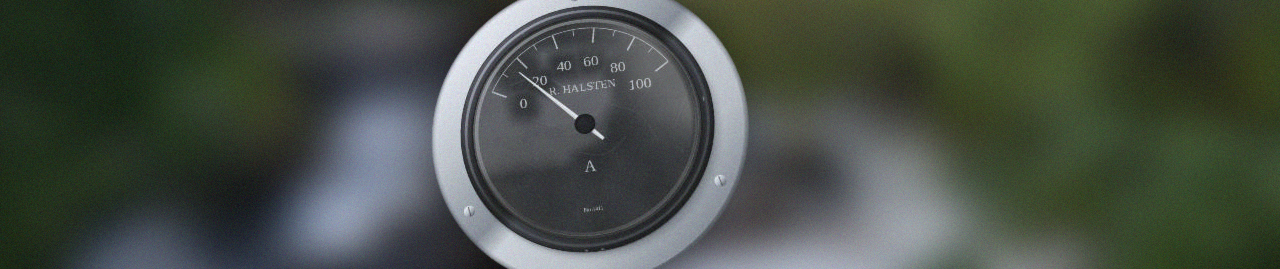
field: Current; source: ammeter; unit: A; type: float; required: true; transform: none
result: 15 A
